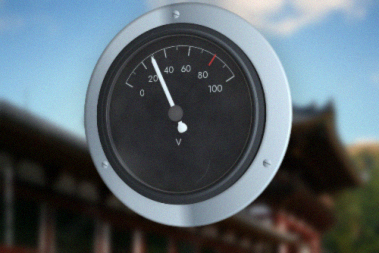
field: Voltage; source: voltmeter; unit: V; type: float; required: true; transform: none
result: 30 V
